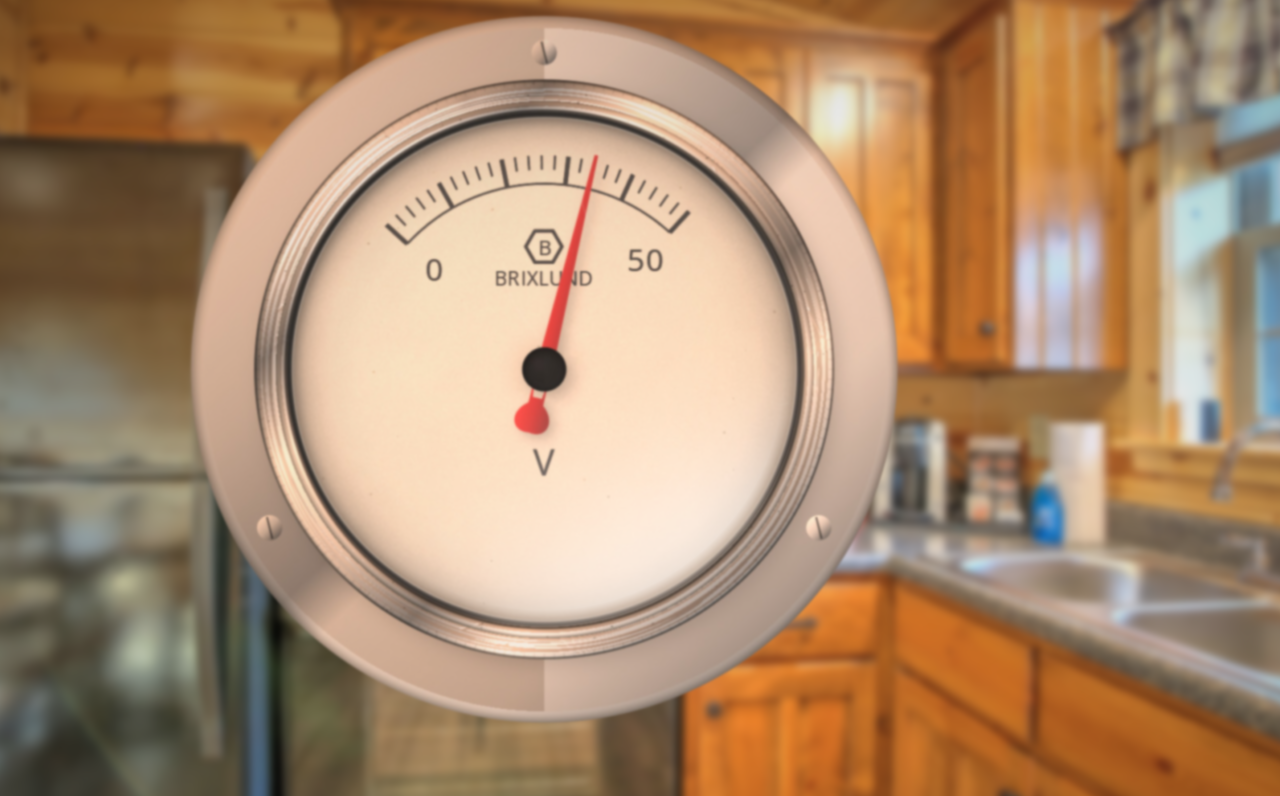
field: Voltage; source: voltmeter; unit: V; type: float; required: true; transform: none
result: 34 V
